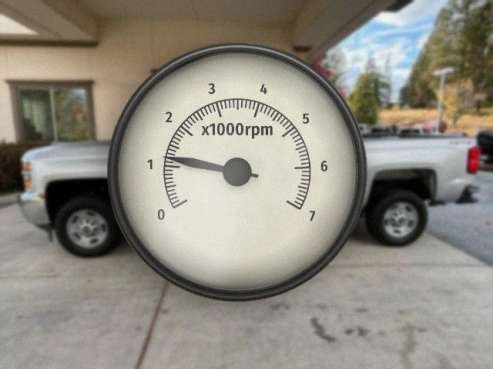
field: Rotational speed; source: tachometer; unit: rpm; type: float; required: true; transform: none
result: 1200 rpm
